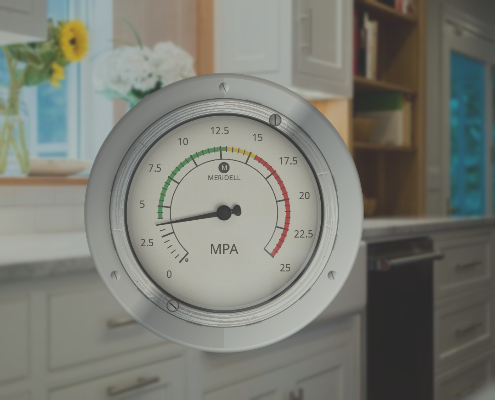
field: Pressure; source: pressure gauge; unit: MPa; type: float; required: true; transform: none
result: 3.5 MPa
